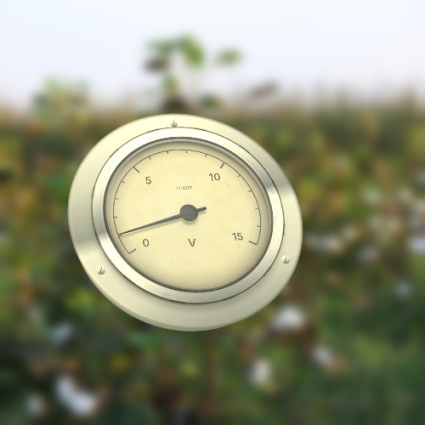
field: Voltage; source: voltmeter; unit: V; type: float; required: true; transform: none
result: 1 V
